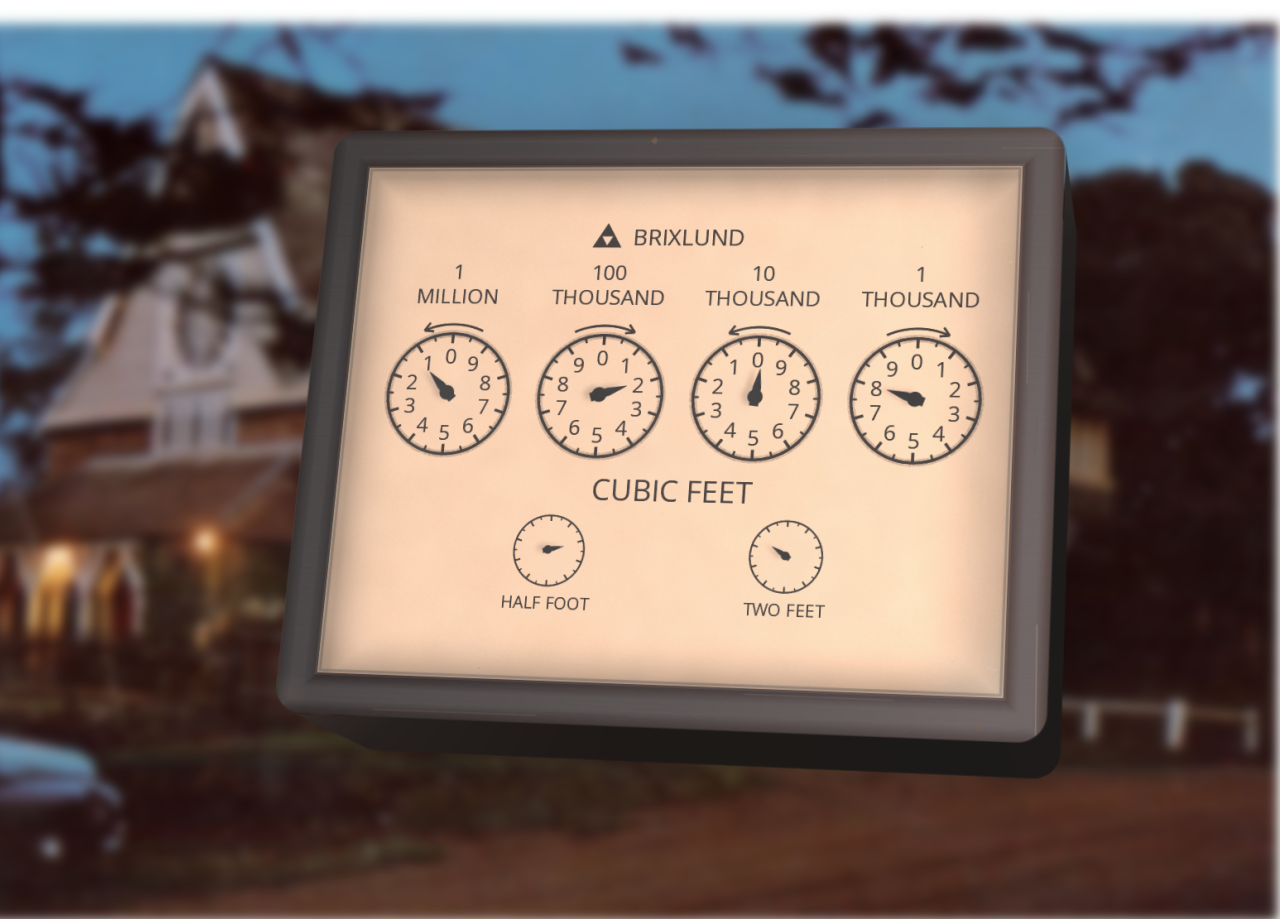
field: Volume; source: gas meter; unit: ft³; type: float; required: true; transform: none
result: 119800 ft³
